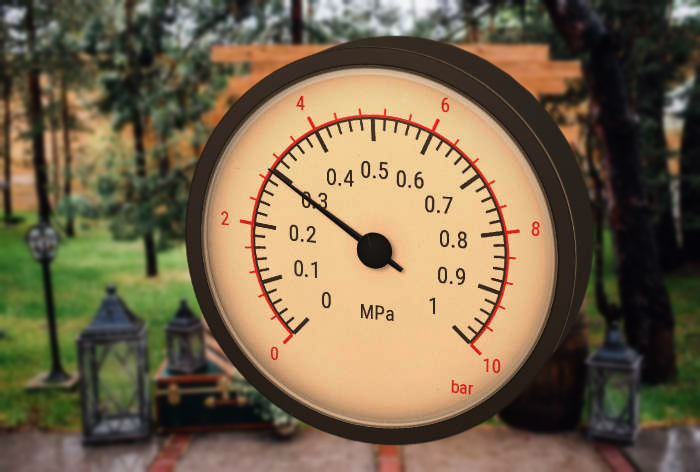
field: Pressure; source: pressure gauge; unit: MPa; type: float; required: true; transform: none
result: 0.3 MPa
